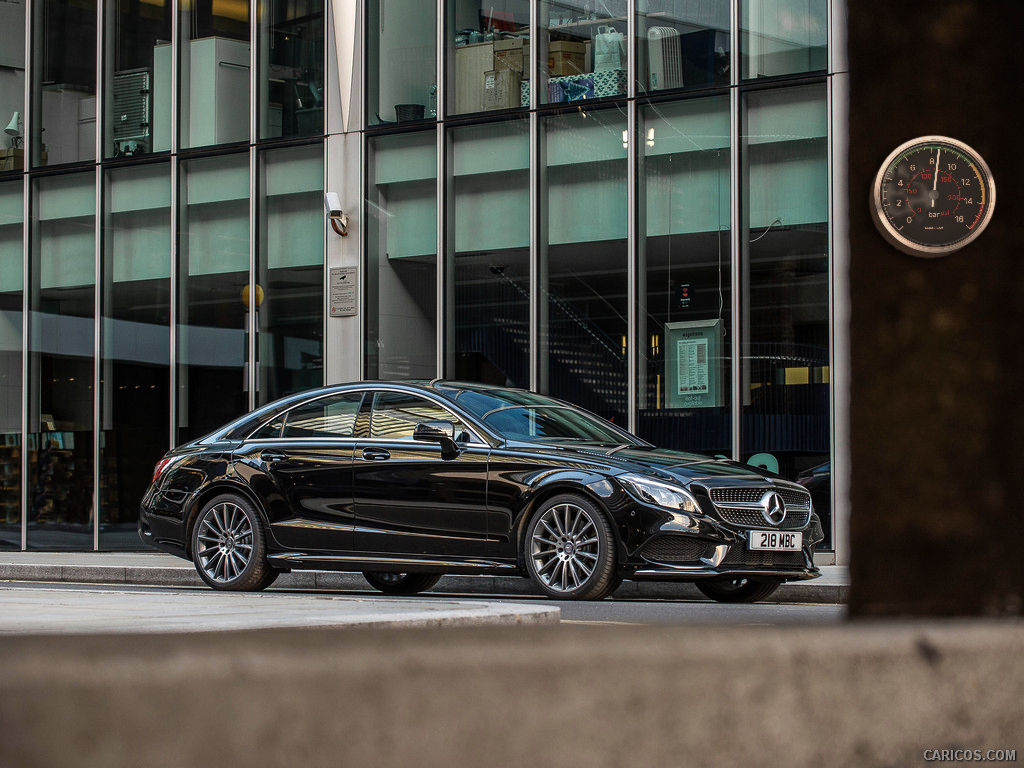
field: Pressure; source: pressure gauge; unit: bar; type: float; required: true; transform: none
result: 8.5 bar
